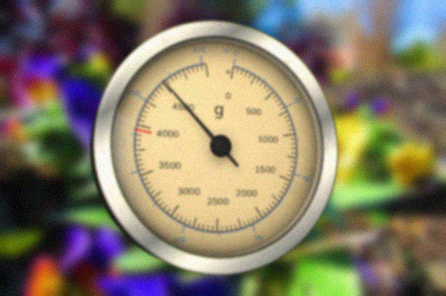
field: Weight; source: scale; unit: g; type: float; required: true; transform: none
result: 4500 g
